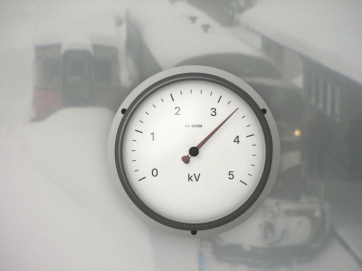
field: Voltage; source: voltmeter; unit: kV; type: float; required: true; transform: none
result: 3.4 kV
